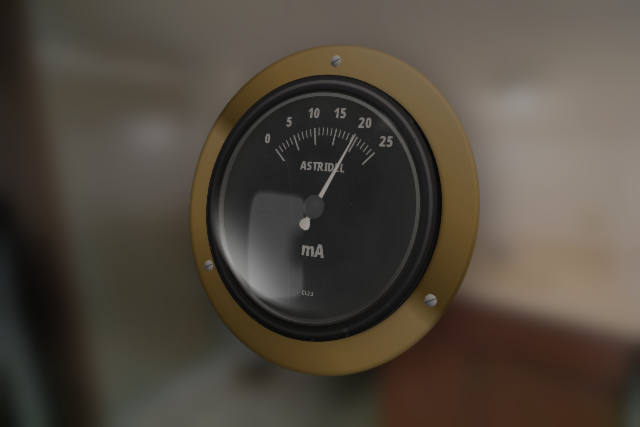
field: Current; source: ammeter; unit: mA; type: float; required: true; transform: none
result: 20 mA
